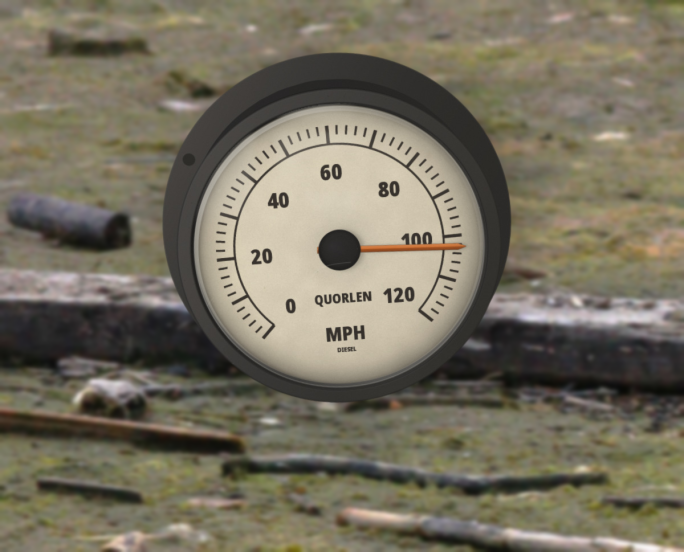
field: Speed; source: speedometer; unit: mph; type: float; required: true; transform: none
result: 102 mph
